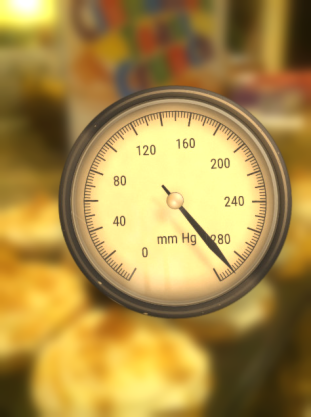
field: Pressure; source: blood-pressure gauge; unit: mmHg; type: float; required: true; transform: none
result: 290 mmHg
